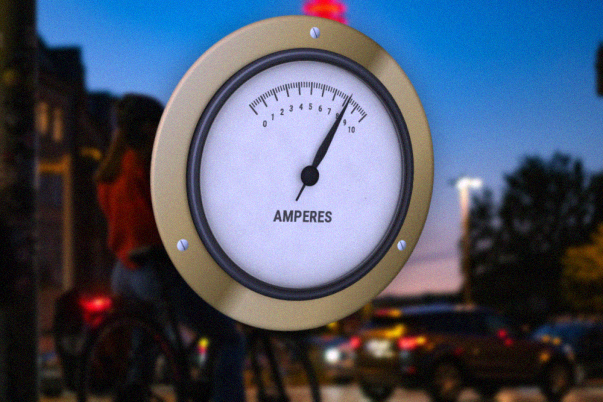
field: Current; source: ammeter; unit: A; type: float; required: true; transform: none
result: 8 A
